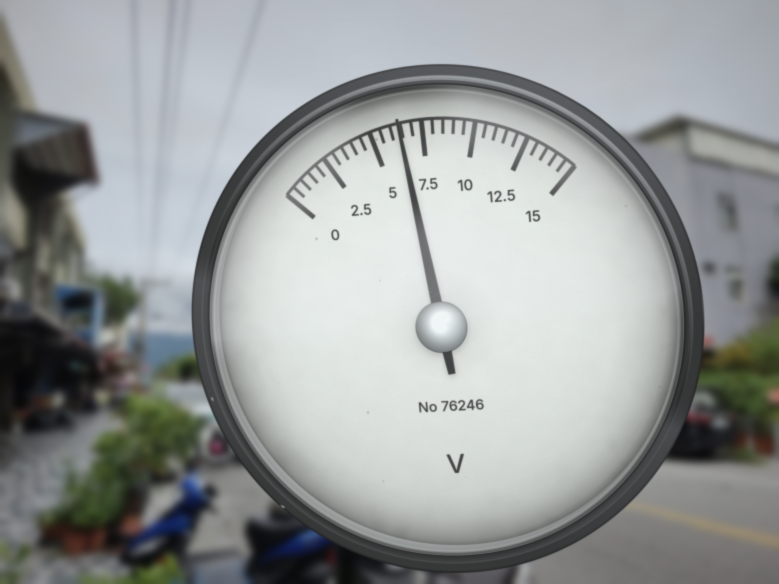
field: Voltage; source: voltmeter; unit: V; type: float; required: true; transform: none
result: 6.5 V
